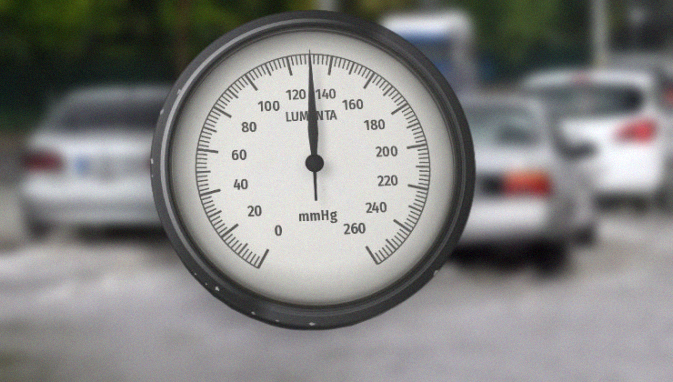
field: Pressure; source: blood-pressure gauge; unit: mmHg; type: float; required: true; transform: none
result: 130 mmHg
